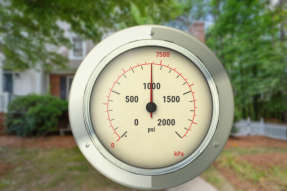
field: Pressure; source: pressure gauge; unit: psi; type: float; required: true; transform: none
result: 1000 psi
